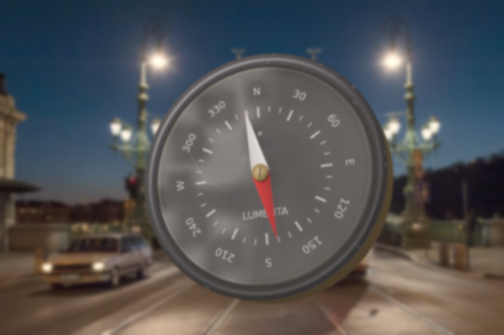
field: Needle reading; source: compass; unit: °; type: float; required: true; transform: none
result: 170 °
